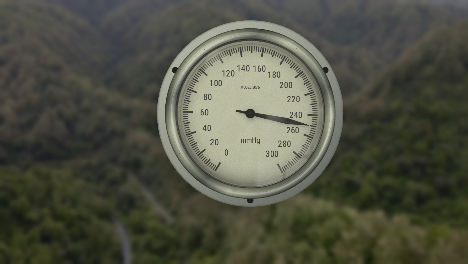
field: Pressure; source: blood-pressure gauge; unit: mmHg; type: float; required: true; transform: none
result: 250 mmHg
